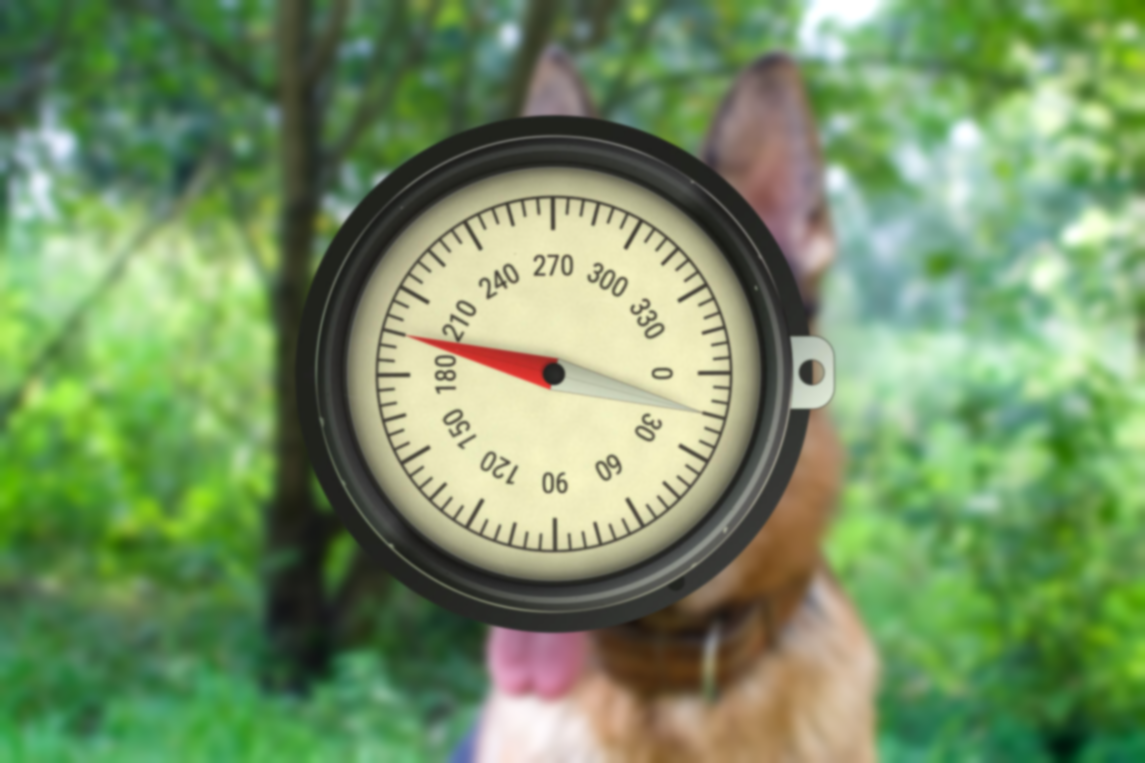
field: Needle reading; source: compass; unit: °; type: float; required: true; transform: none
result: 195 °
